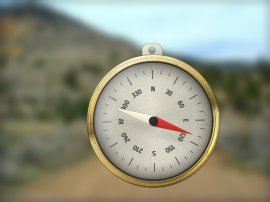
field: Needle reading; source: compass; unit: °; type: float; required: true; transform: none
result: 110 °
